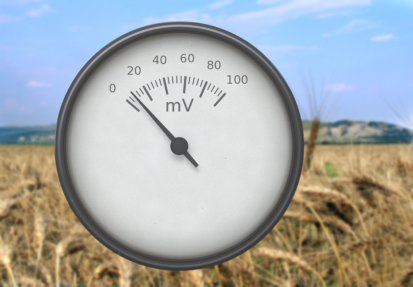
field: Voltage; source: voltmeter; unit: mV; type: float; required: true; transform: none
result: 8 mV
